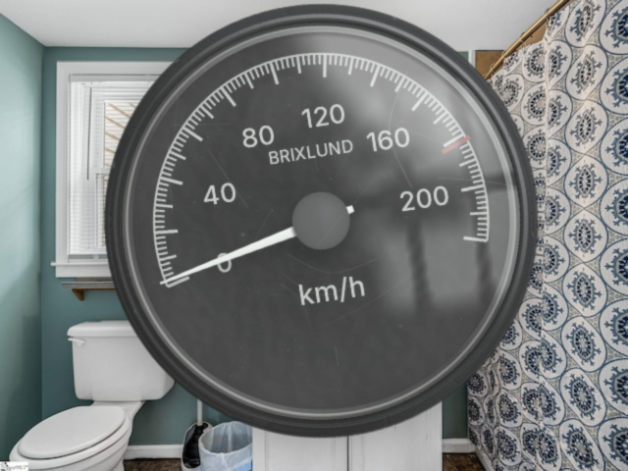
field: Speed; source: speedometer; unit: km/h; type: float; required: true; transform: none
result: 2 km/h
